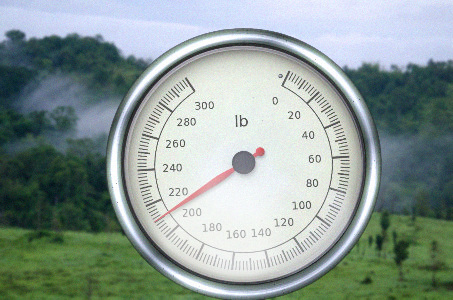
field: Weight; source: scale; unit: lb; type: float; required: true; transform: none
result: 210 lb
